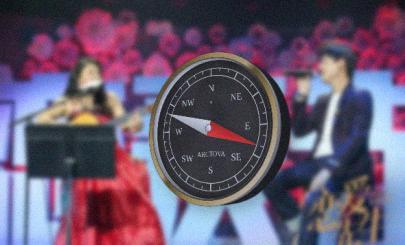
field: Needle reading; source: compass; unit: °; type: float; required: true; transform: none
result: 110 °
